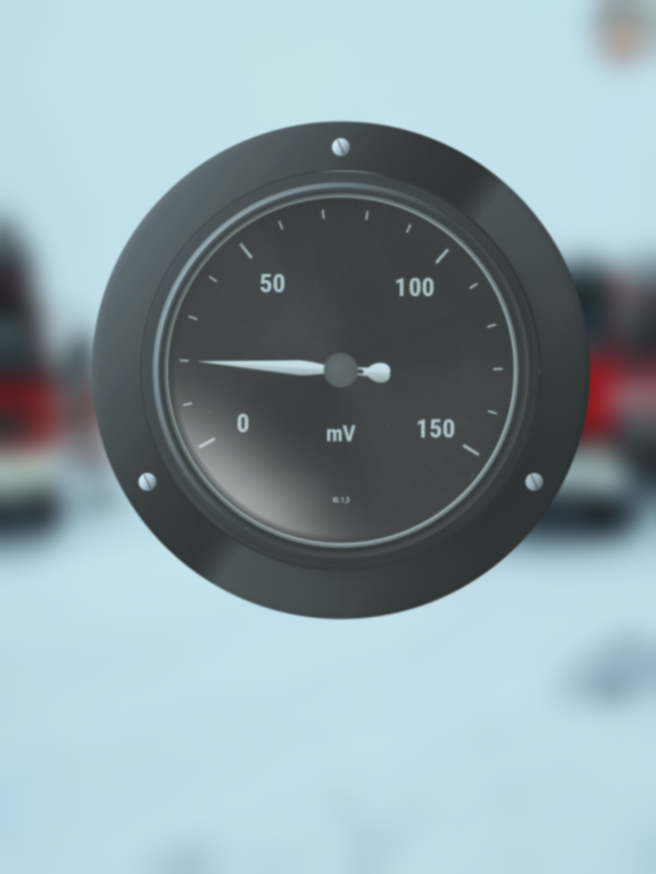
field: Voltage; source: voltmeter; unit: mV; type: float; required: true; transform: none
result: 20 mV
